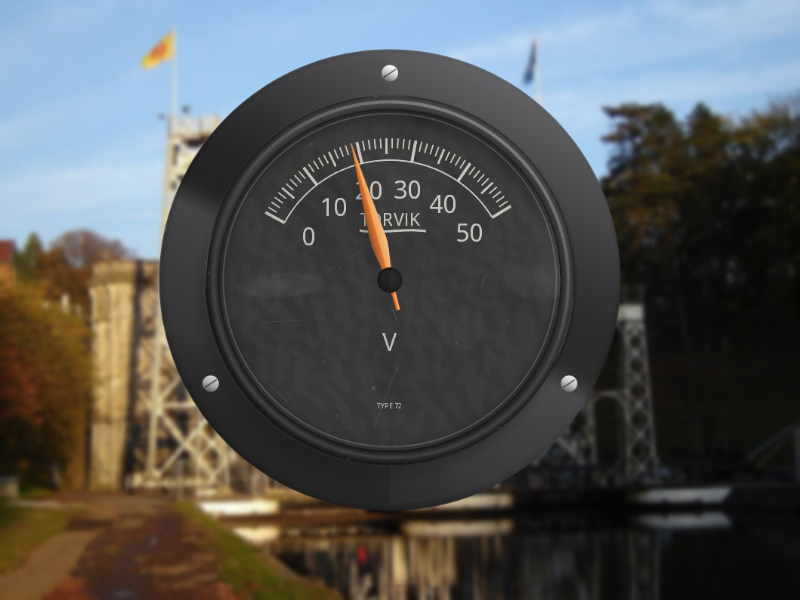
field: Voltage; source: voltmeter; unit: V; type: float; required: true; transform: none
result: 19 V
